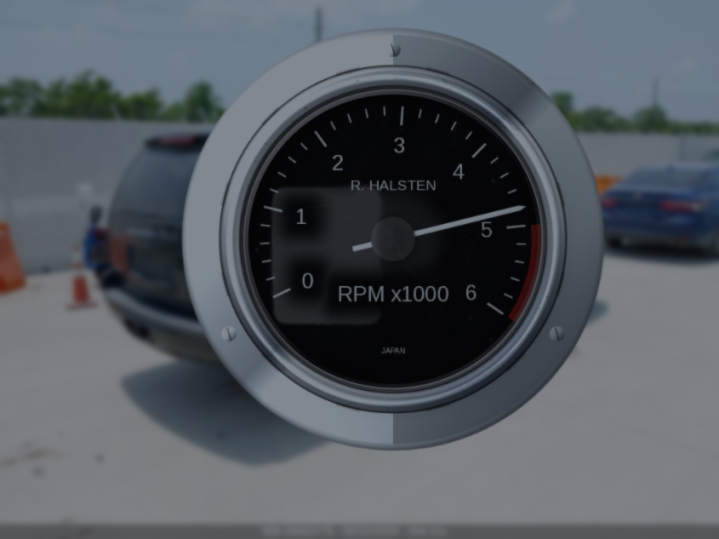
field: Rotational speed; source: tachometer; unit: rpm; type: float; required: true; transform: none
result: 4800 rpm
